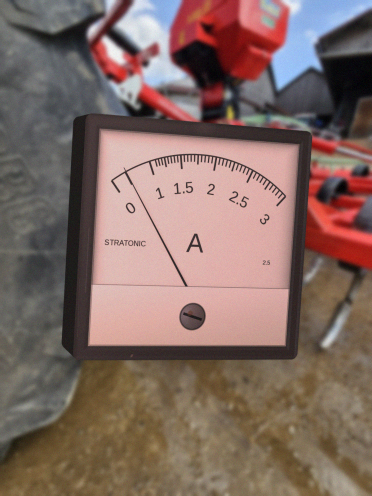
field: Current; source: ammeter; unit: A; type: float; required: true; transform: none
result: 0.5 A
